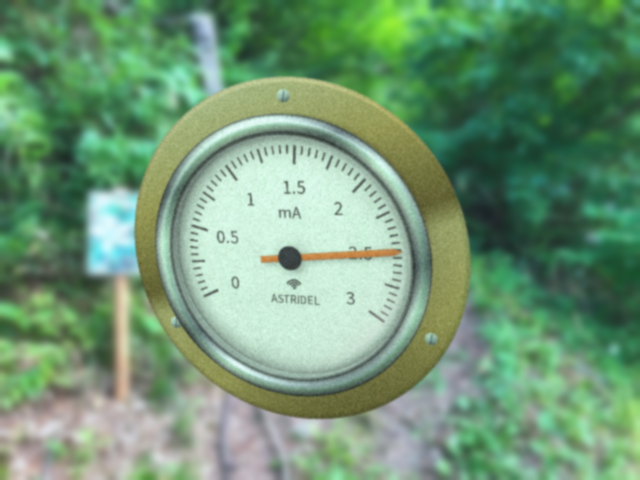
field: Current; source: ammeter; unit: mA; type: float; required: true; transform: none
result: 2.5 mA
